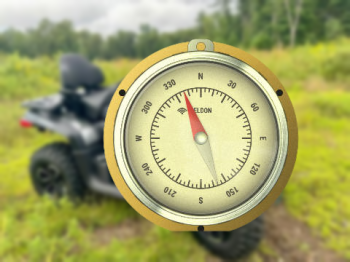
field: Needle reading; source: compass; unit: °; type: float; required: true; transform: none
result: 340 °
